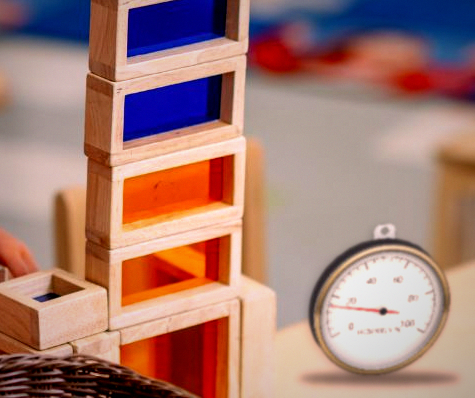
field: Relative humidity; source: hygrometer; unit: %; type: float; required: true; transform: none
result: 16 %
